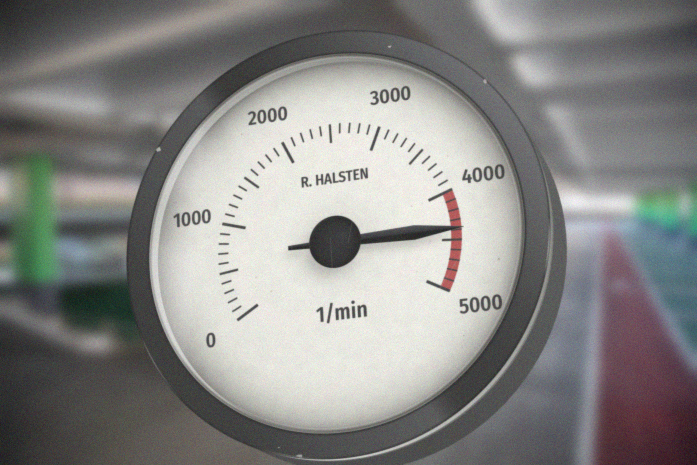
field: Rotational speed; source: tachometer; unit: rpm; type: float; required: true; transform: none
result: 4400 rpm
